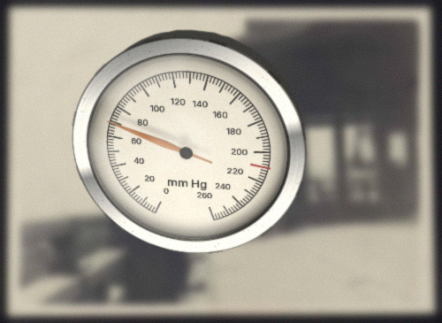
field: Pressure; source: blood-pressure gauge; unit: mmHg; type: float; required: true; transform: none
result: 70 mmHg
